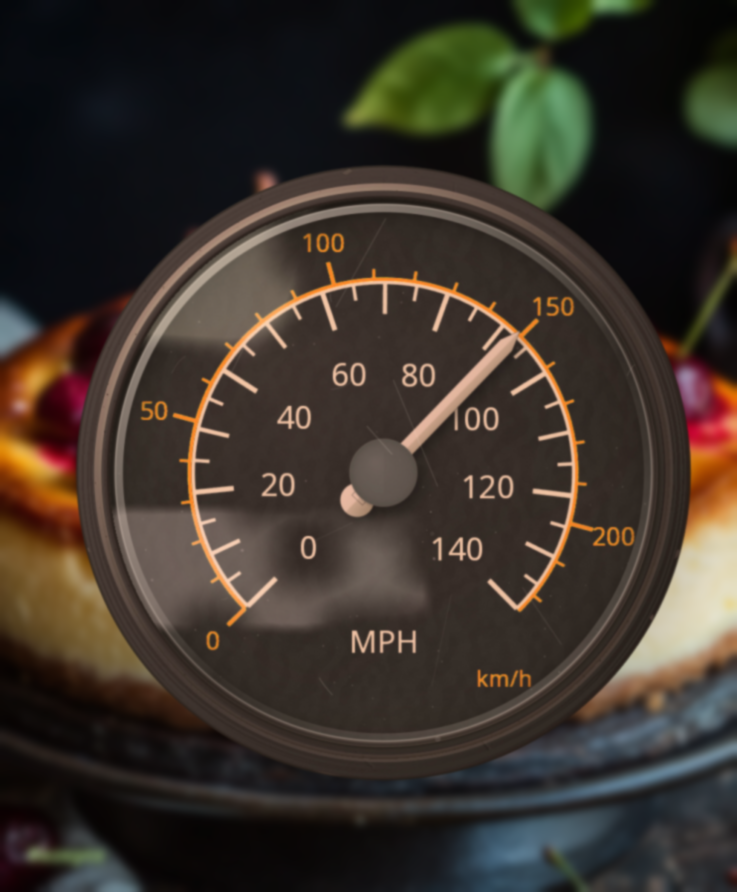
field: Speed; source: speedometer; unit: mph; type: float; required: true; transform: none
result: 92.5 mph
